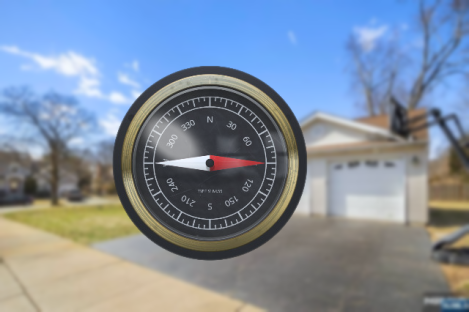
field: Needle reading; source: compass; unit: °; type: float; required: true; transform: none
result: 90 °
